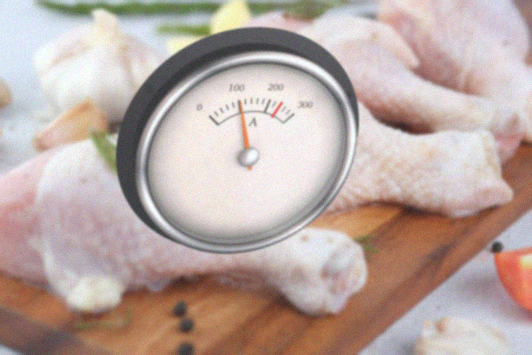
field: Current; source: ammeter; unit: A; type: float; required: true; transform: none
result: 100 A
